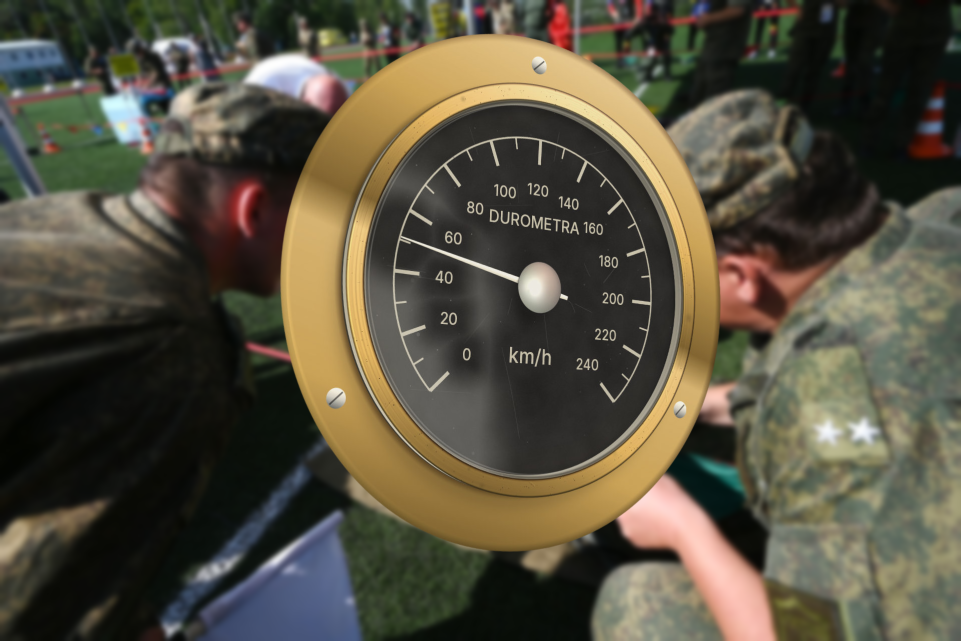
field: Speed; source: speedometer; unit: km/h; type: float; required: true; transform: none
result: 50 km/h
